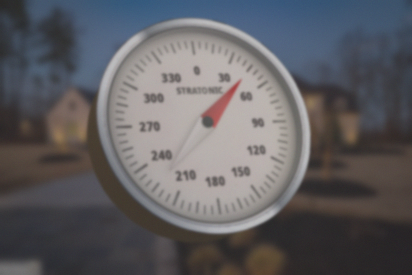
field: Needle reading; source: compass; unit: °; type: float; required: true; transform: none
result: 45 °
